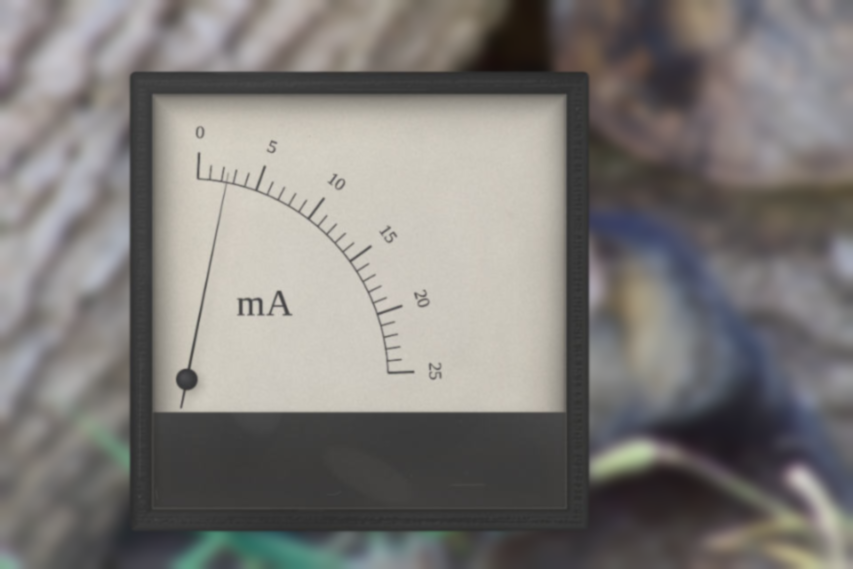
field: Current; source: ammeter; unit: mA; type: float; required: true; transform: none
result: 2.5 mA
